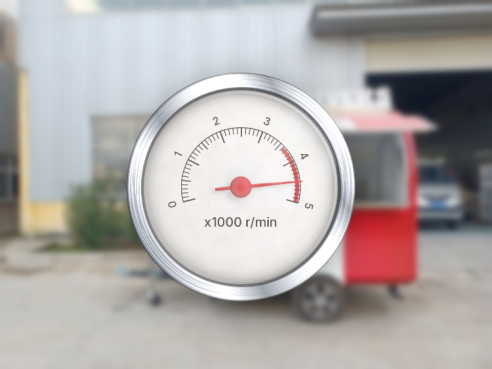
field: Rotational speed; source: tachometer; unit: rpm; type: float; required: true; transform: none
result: 4500 rpm
